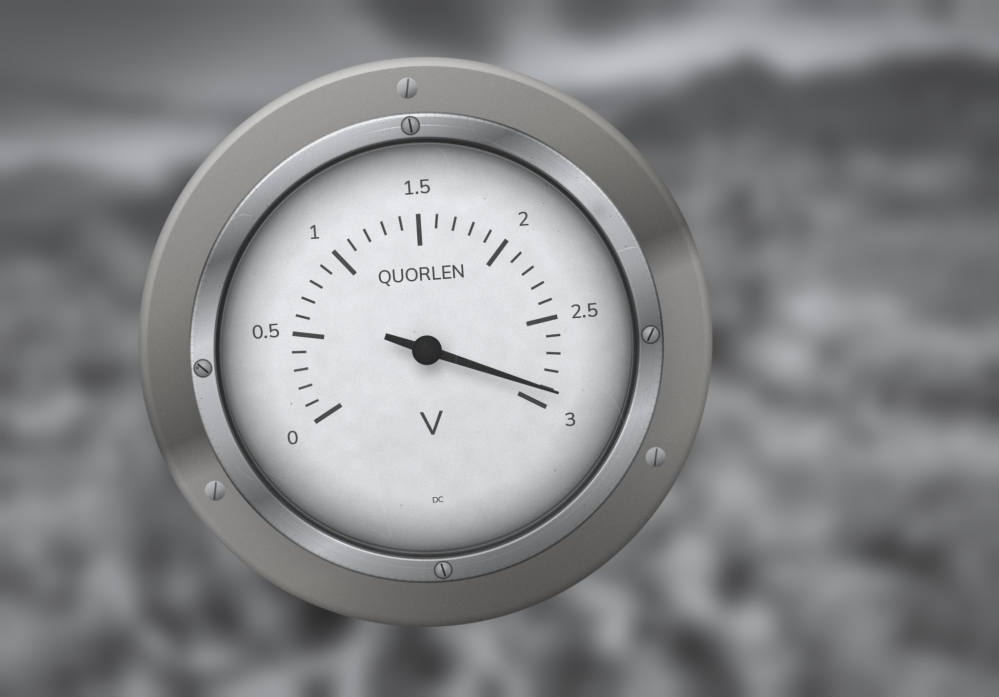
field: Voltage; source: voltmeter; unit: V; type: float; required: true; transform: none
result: 2.9 V
